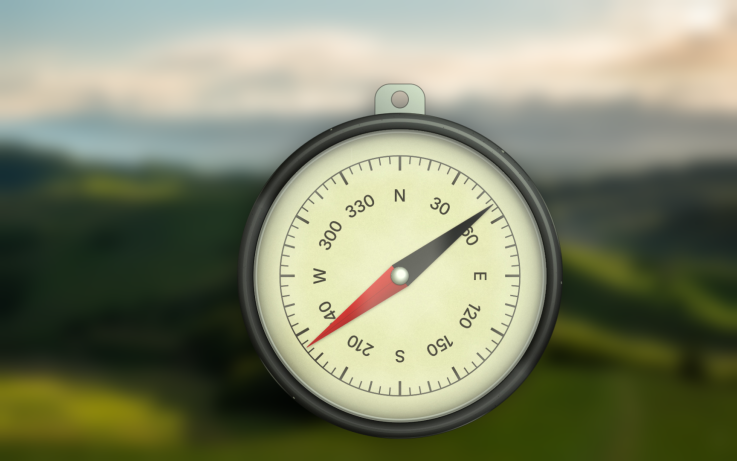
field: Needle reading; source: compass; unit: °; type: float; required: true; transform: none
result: 232.5 °
